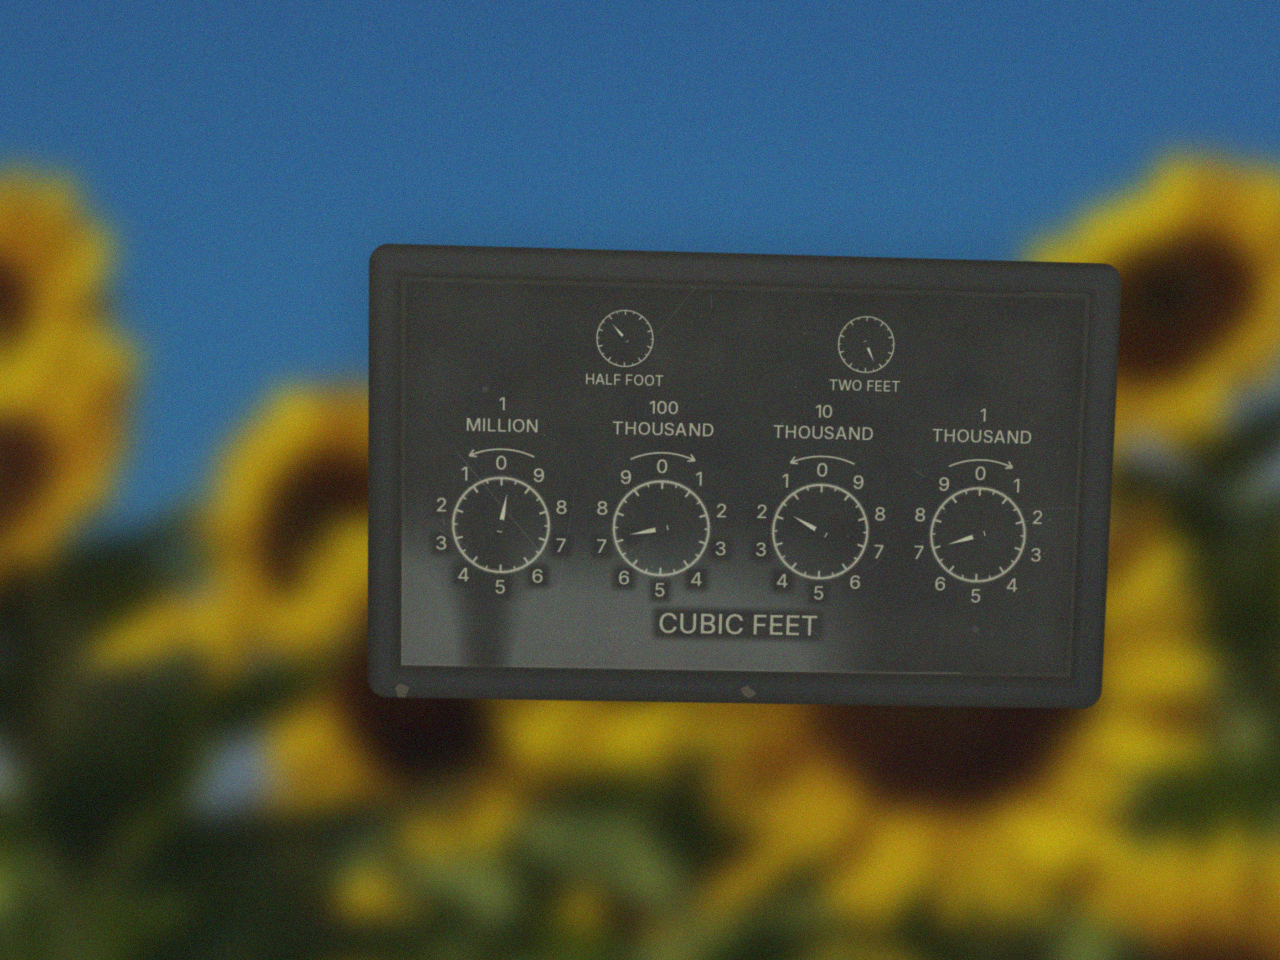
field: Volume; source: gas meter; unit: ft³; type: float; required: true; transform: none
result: 971700 ft³
